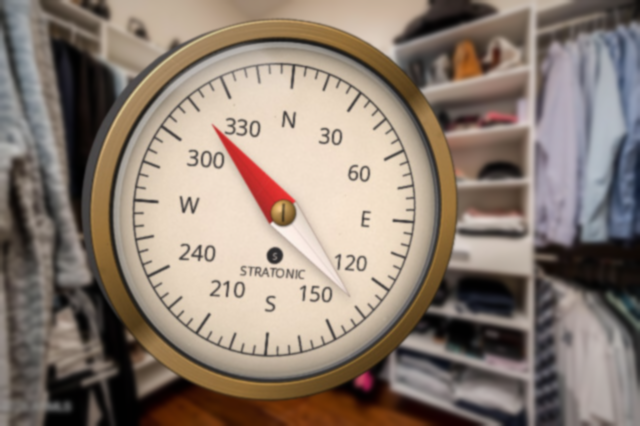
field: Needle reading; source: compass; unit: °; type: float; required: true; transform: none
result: 315 °
